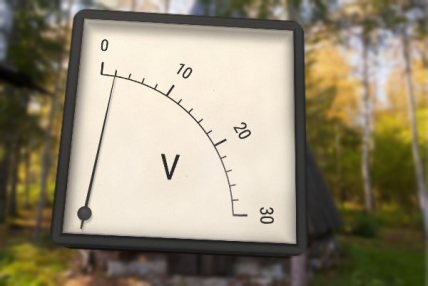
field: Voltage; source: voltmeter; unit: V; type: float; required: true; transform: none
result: 2 V
